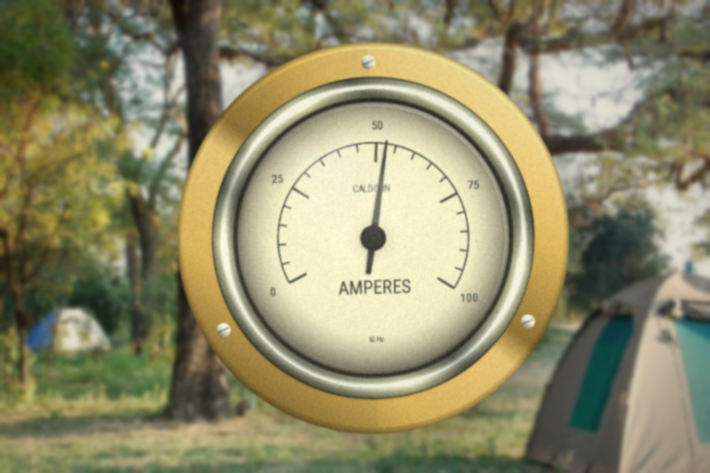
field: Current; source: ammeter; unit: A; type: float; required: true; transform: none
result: 52.5 A
